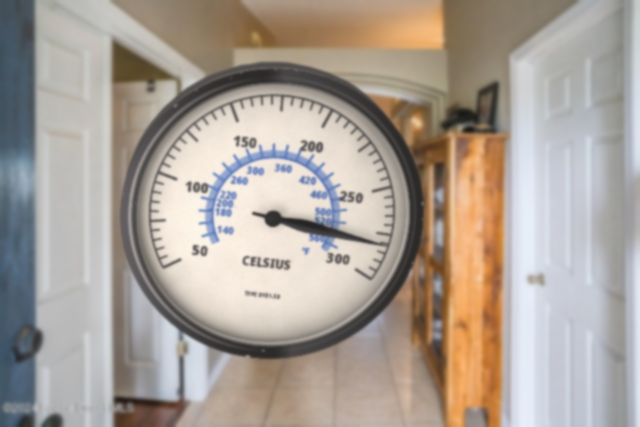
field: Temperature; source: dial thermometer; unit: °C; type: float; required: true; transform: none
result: 280 °C
